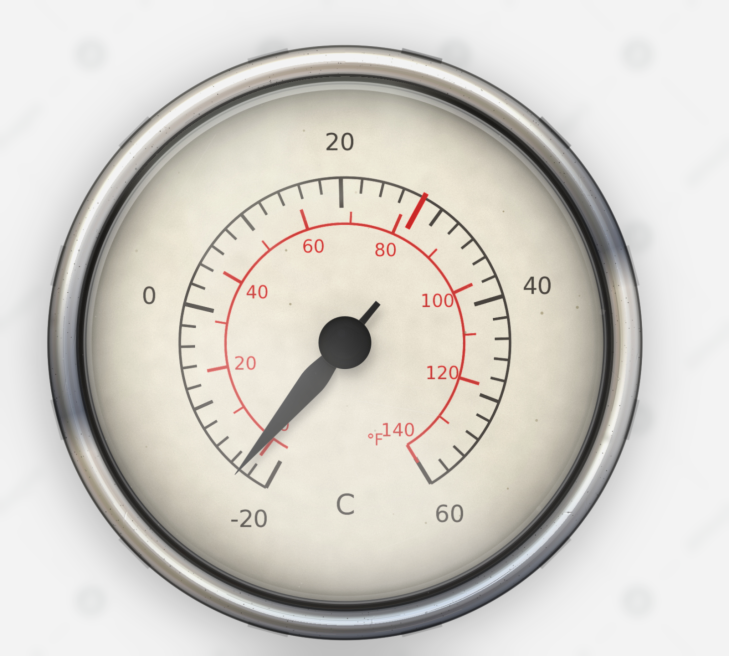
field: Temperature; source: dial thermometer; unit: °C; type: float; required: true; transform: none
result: -17 °C
